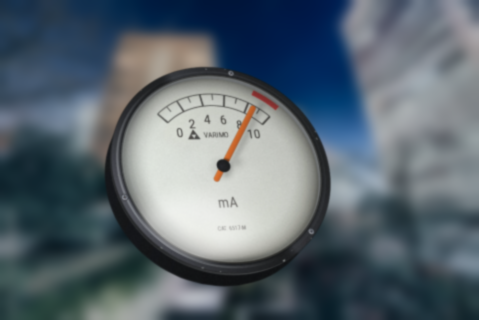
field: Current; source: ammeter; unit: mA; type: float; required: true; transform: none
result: 8.5 mA
